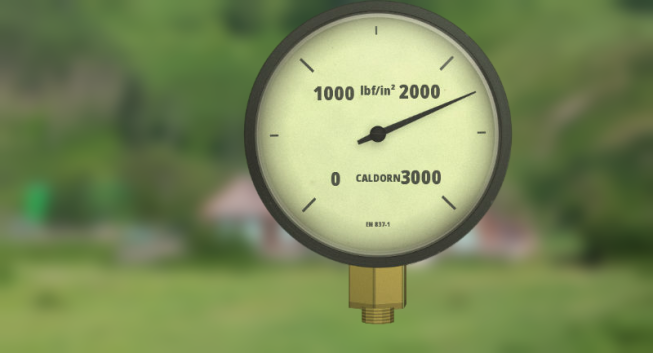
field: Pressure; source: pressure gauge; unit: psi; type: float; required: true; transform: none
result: 2250 psi
